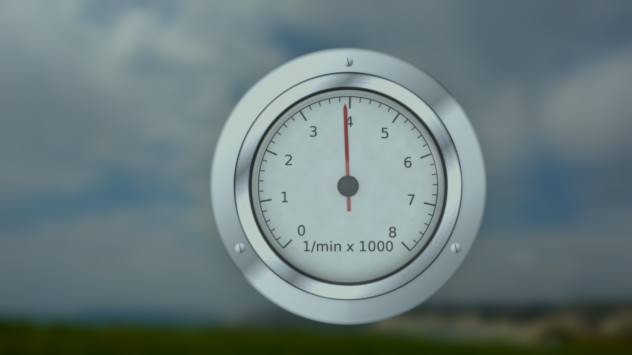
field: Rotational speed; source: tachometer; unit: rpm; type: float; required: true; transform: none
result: 3900 rpm
